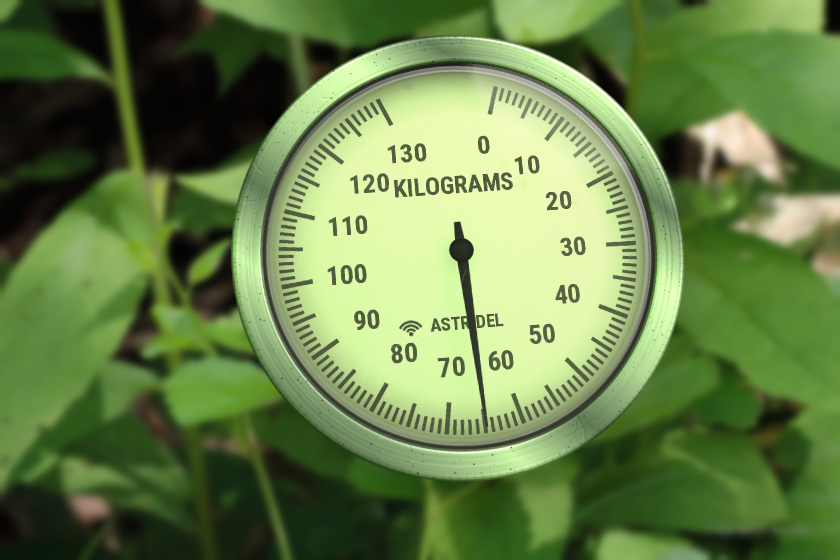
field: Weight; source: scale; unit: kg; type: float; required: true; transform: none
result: 65 kg
